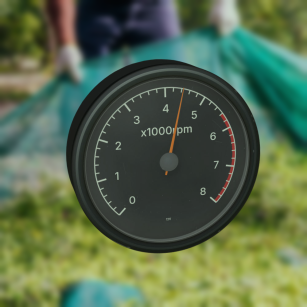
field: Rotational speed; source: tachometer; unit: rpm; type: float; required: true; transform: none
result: 4400 rpm
